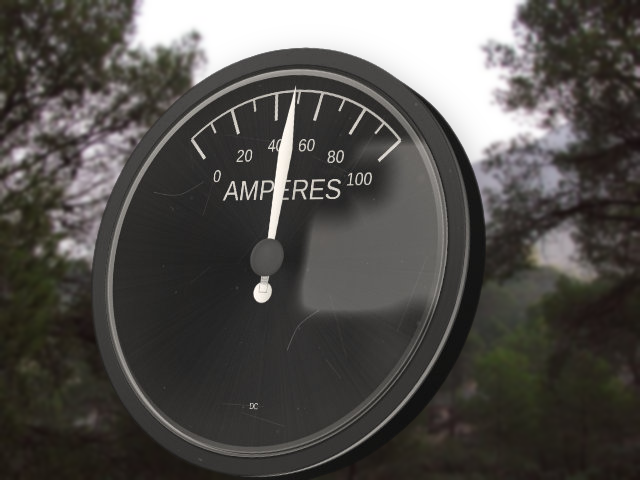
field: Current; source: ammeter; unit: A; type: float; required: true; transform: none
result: 50 A
